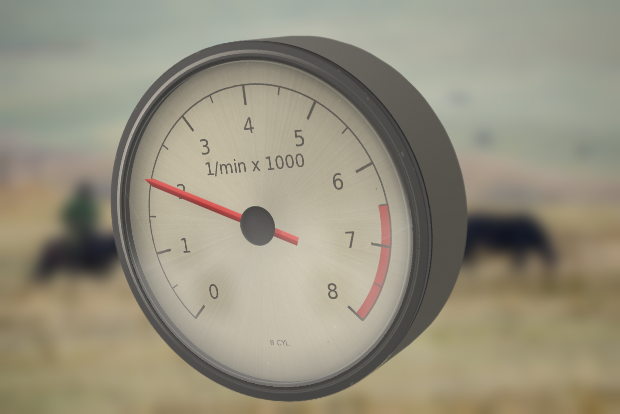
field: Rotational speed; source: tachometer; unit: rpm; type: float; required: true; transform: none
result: 2000 rpm
